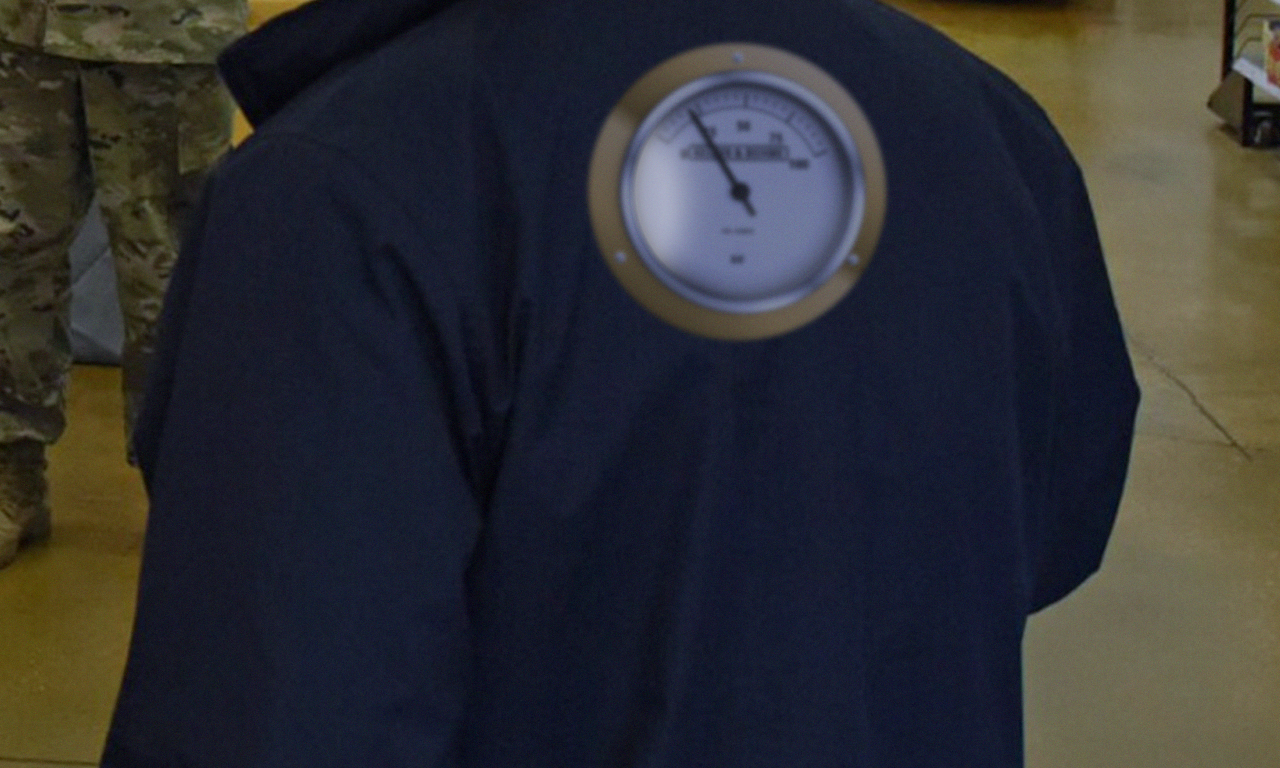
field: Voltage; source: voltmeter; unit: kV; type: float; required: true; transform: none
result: 20 kV
